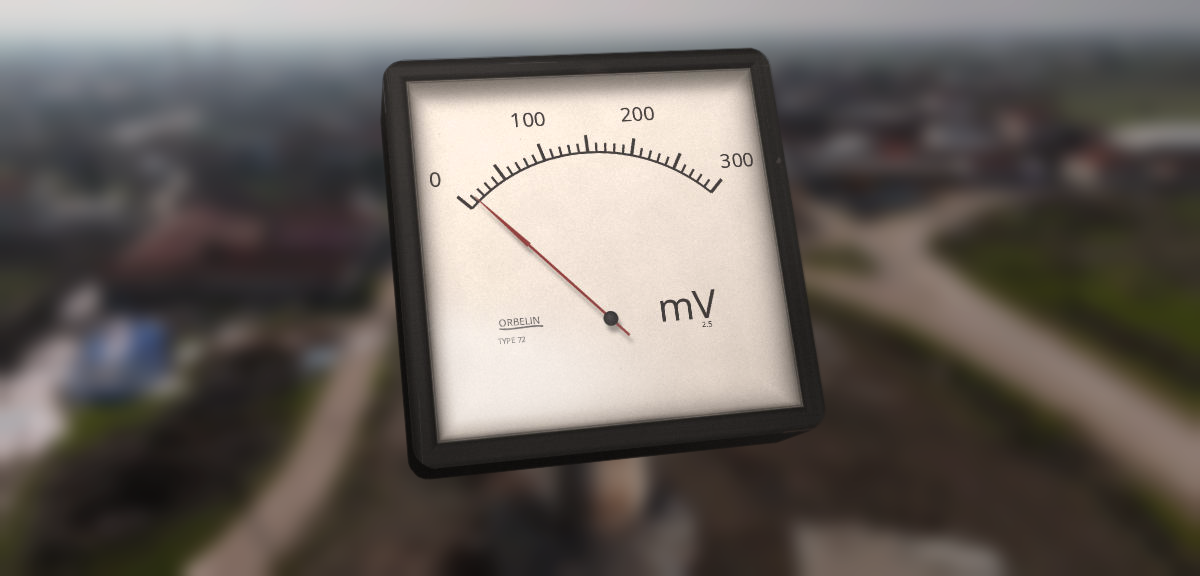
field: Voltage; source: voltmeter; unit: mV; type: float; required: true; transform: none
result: 10 mV
